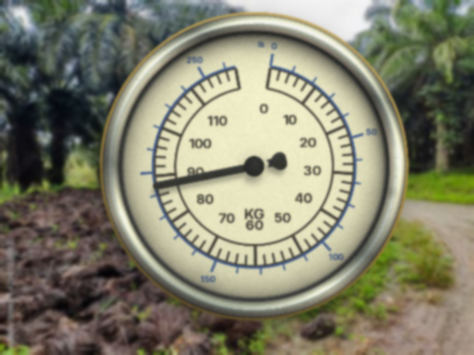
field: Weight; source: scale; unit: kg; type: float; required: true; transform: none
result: 88 kg
